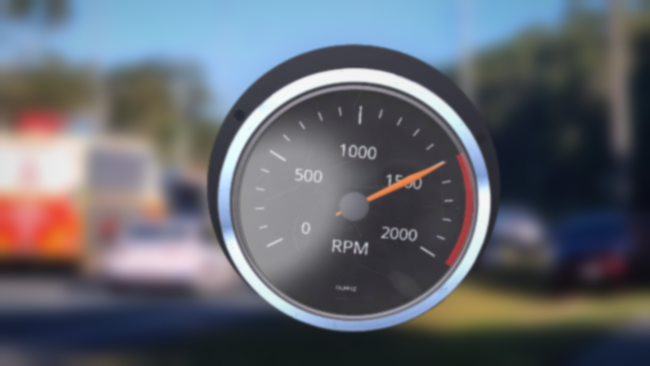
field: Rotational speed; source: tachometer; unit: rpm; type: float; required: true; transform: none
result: 1500 rpm
